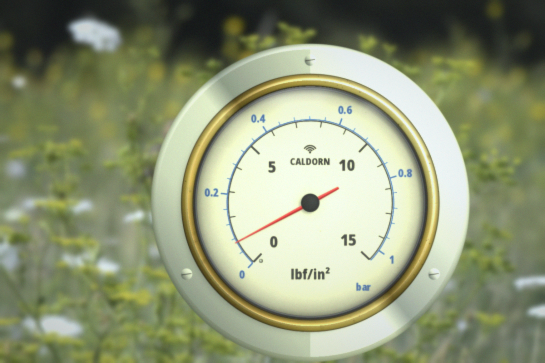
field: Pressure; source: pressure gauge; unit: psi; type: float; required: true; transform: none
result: 1 psi
